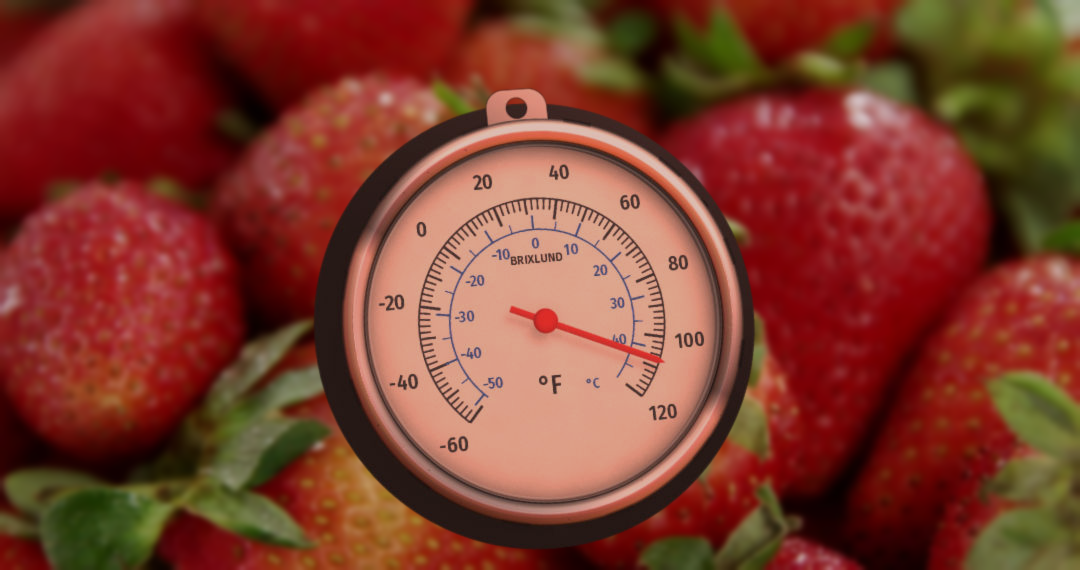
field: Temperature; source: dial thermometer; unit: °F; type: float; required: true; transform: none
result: 108 °F
